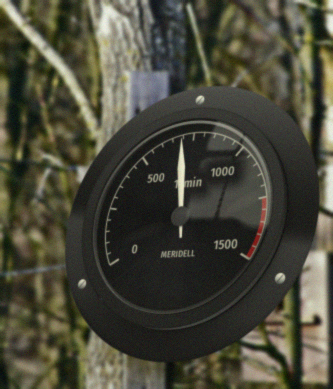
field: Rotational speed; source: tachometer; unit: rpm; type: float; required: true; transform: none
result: 700 rpm
